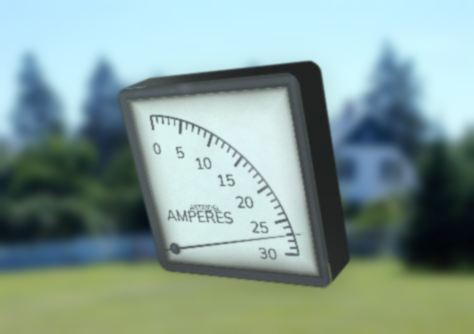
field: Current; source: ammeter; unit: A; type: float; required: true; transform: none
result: 27 A
